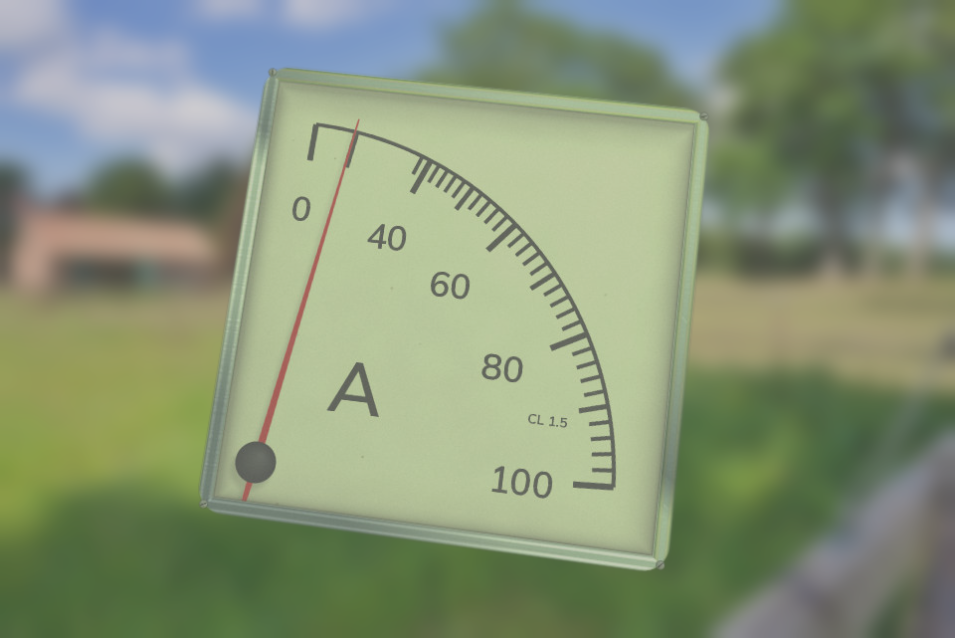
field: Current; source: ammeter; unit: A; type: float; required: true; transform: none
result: 20 A
